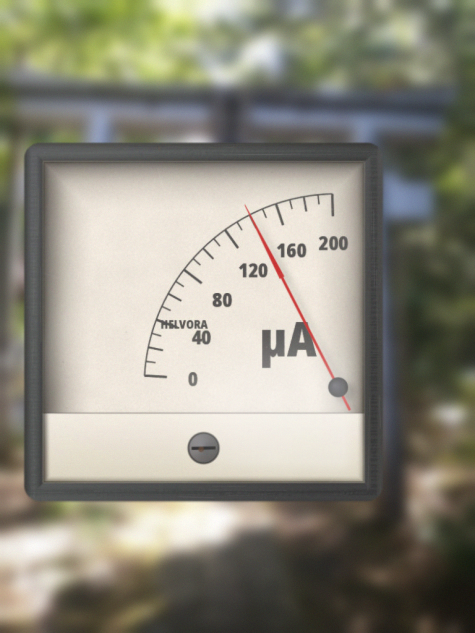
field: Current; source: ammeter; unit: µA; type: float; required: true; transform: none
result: 140 µA
